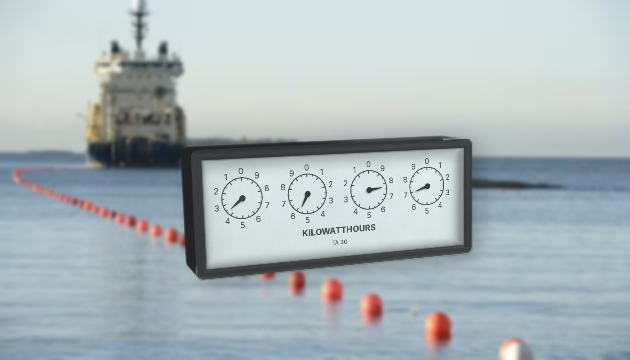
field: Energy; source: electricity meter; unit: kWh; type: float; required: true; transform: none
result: 3577 kWh
